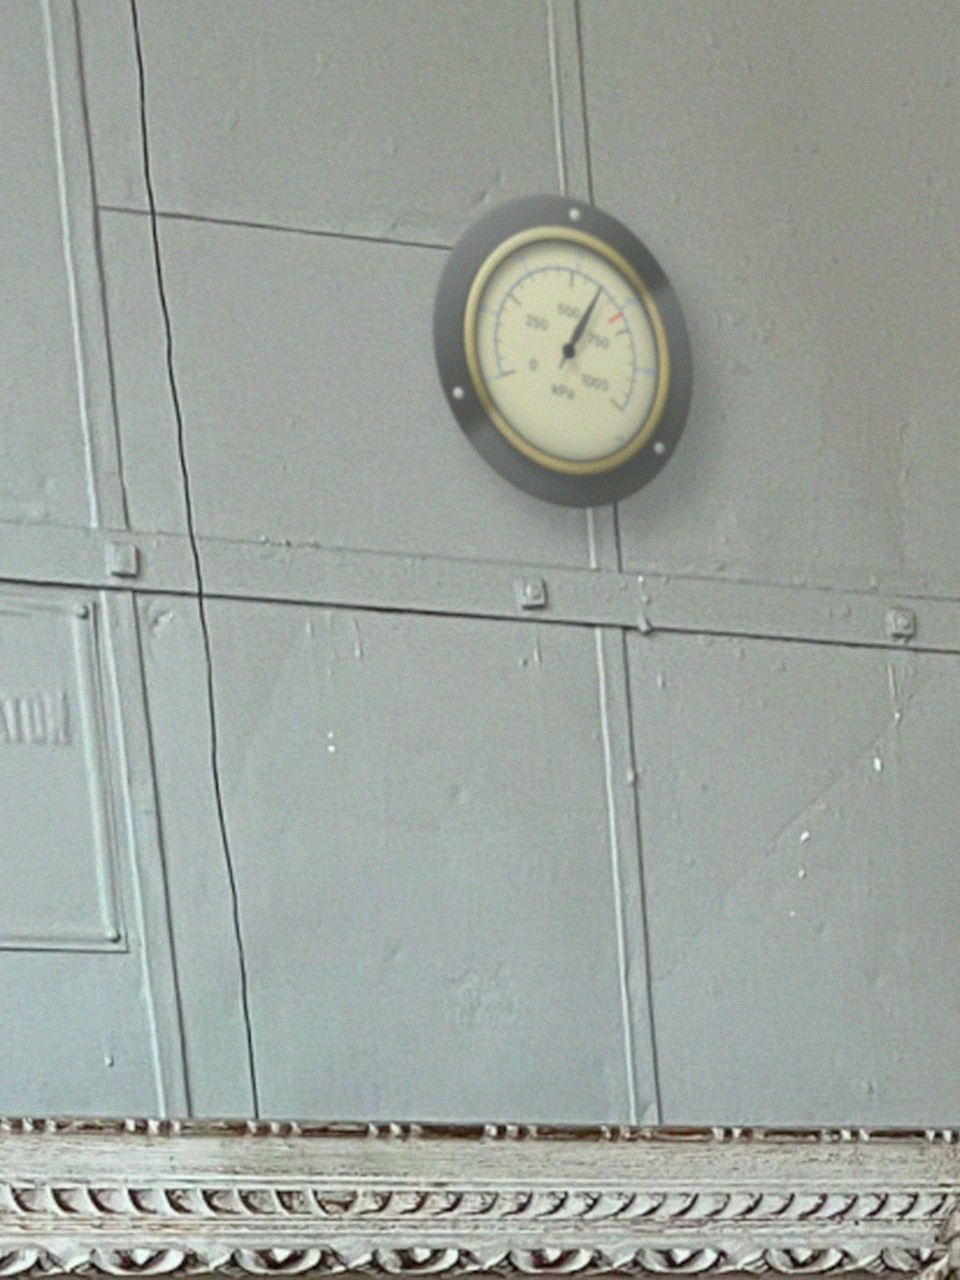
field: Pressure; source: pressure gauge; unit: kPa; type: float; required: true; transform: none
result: 600 kPa
